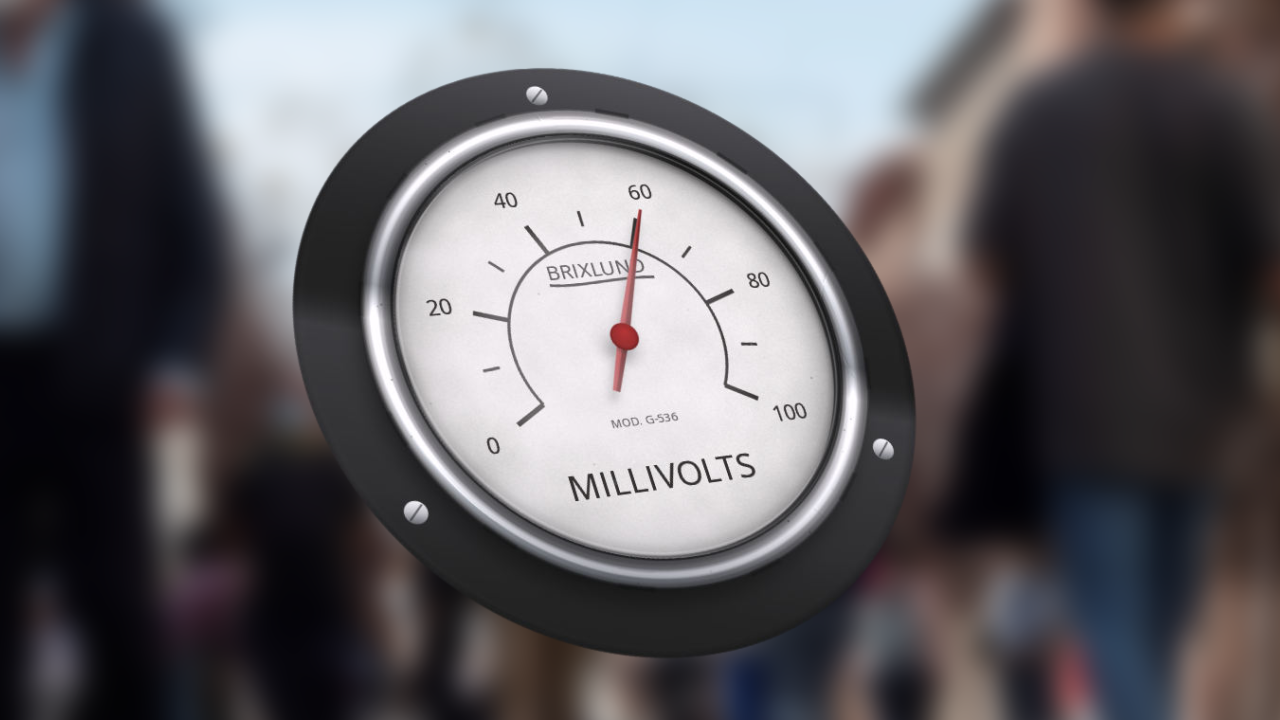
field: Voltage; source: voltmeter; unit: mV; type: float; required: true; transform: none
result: 60 mV
